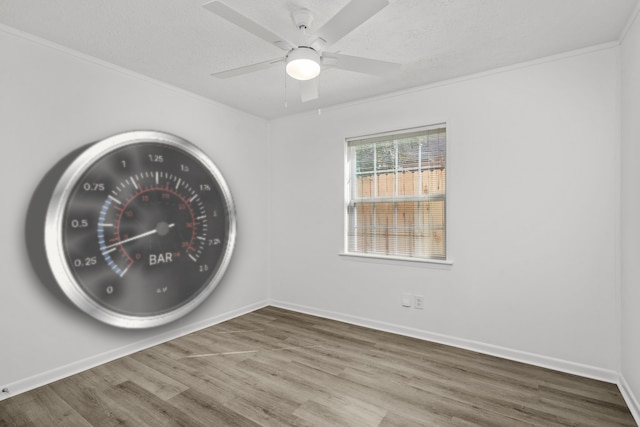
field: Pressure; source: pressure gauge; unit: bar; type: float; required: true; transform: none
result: 0.3 bar
